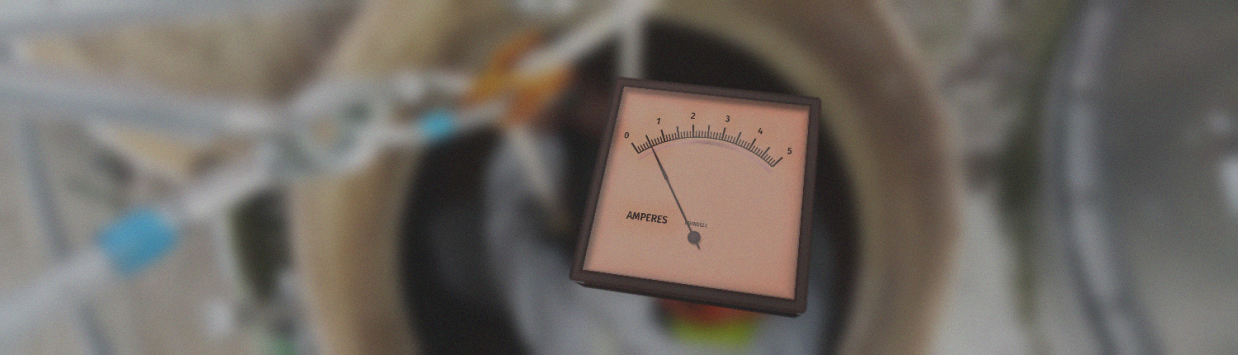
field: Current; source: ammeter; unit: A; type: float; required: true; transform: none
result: 0.5 A
